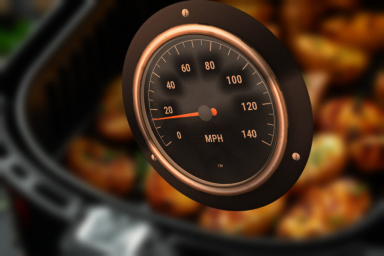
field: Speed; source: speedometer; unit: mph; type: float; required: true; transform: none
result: 15 mph
